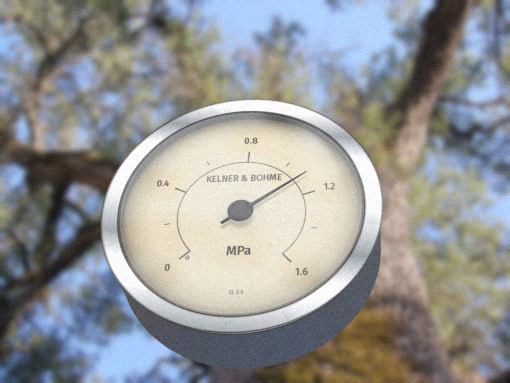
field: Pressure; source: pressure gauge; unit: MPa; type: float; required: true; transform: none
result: 1.1 MPa
